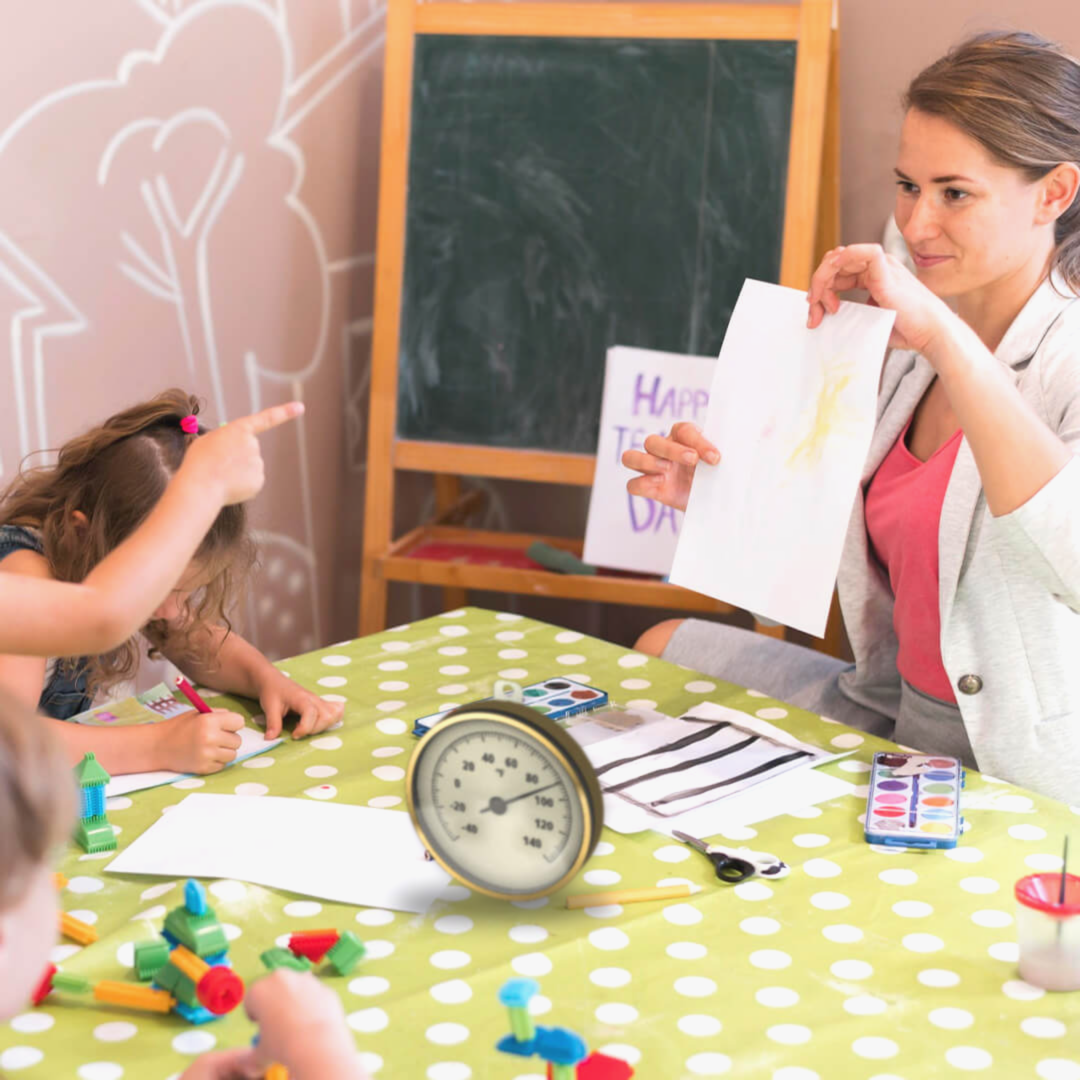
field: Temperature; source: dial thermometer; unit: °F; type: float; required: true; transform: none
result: 90 °F
